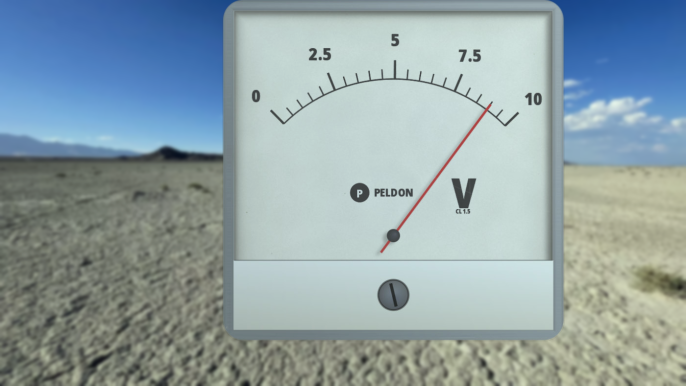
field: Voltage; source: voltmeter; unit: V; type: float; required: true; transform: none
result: 9 V
